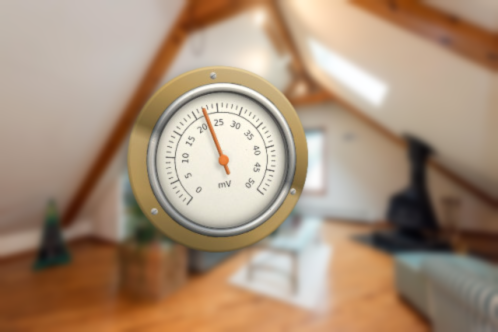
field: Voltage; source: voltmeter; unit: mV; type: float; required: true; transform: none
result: 22 mV
